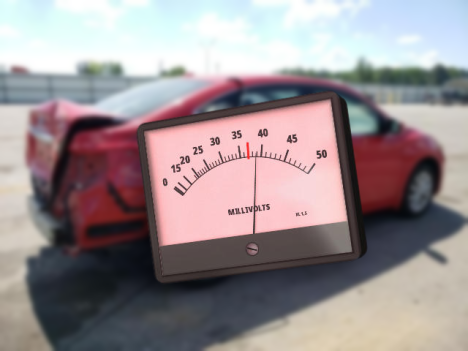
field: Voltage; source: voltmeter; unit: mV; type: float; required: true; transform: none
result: 39 mV
